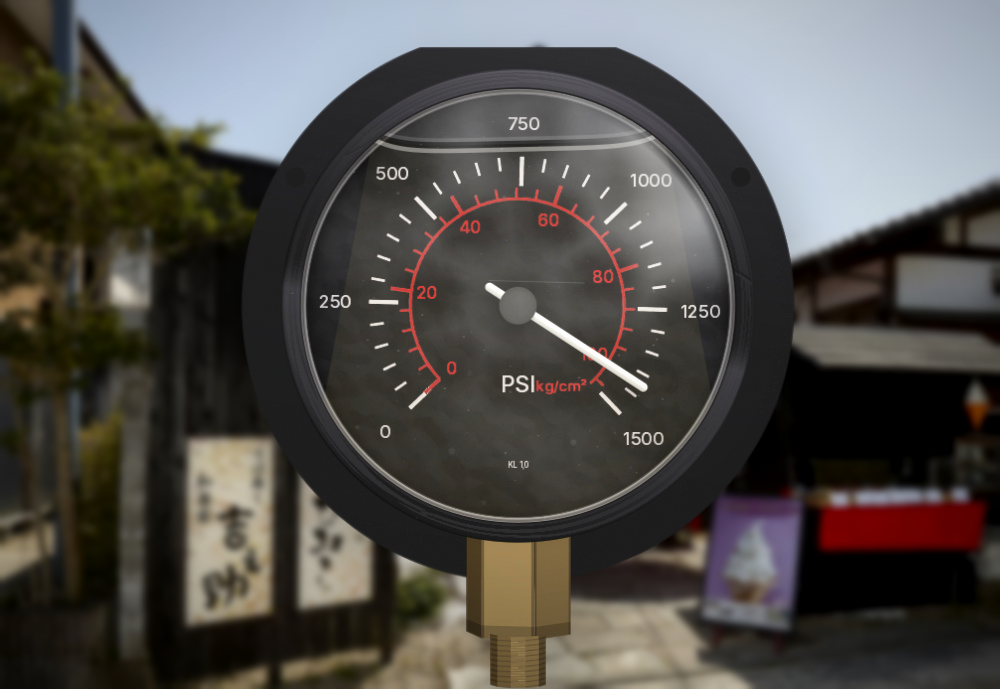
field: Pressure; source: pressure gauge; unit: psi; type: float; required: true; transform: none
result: 1425 psi
